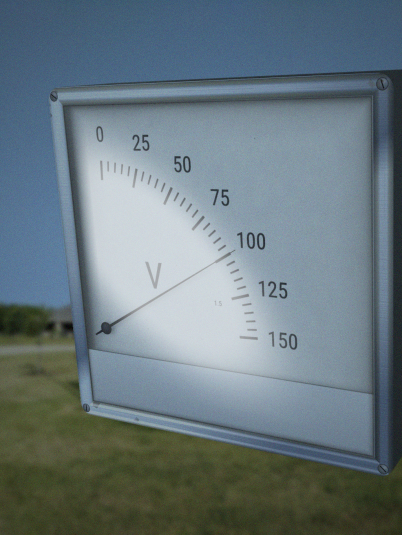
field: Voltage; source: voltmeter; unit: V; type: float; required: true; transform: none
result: 100 V
